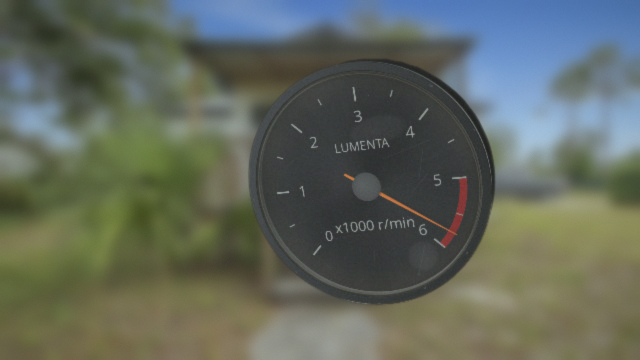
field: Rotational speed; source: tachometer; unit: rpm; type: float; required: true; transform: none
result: 5750 rpm
